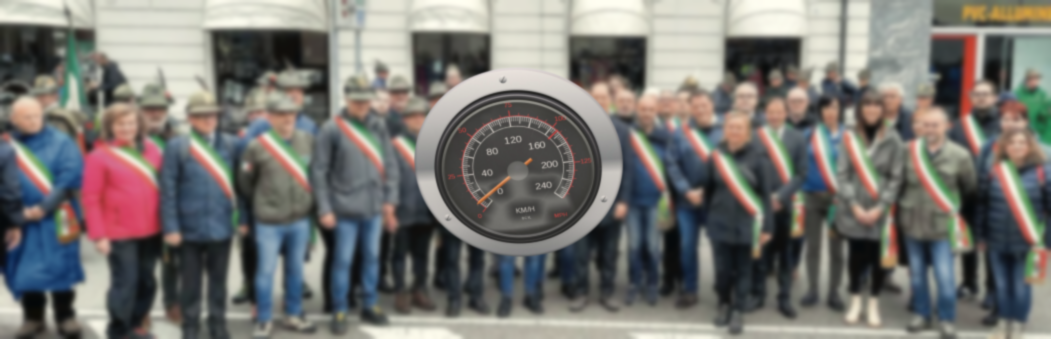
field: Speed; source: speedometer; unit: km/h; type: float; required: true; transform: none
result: 10 km/h
